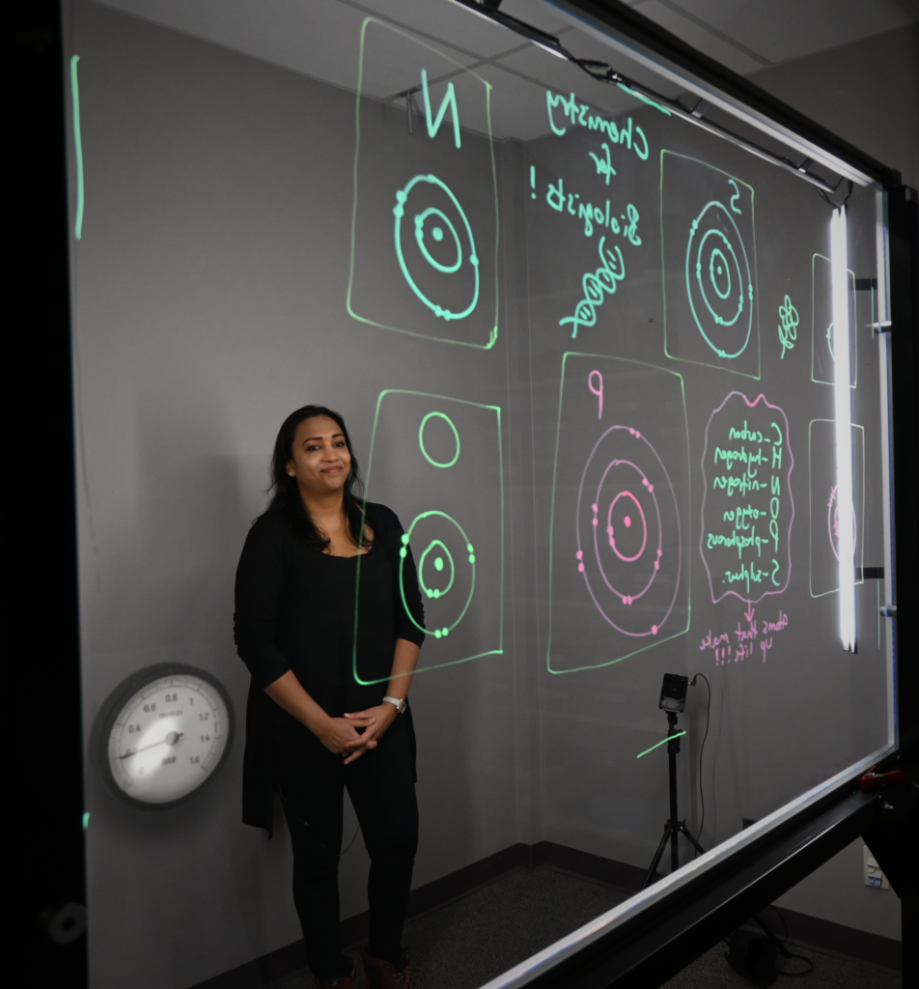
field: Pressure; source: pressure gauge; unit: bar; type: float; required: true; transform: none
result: 0.2 bar
